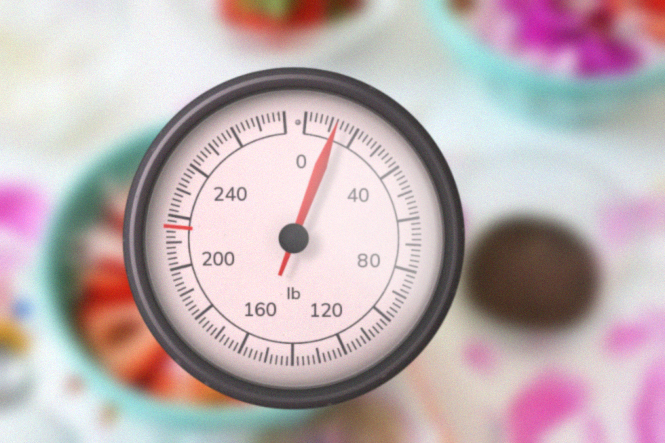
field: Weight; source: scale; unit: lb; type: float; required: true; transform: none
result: 12 lb
